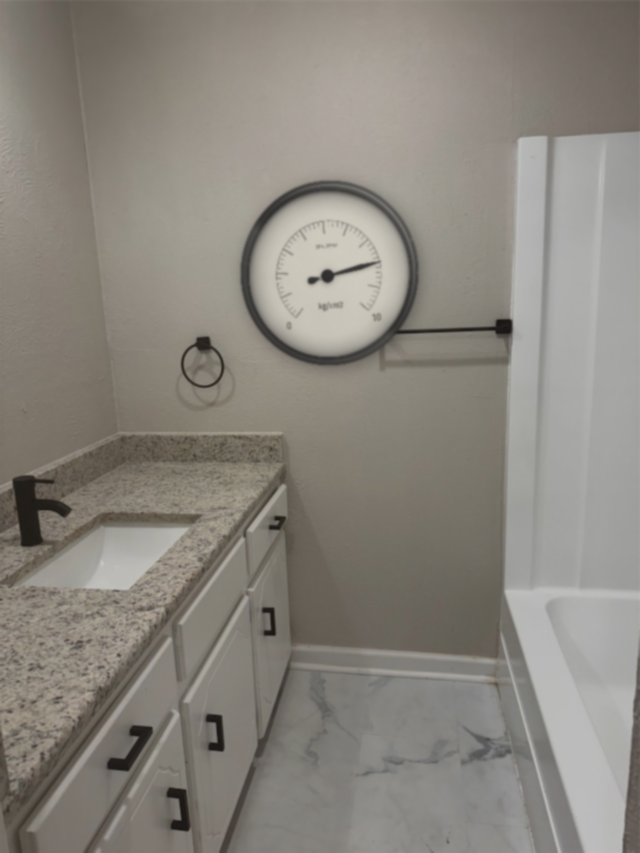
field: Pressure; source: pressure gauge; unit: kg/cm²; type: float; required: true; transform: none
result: 8 kg/cm²
